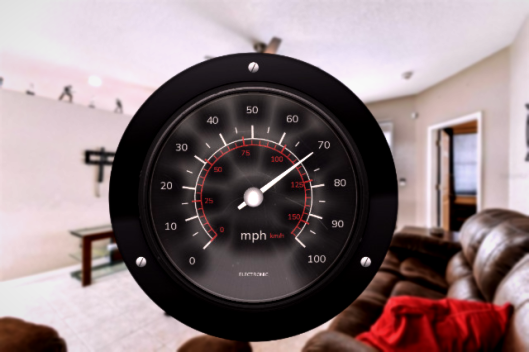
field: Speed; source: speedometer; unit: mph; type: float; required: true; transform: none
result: 70 mph
